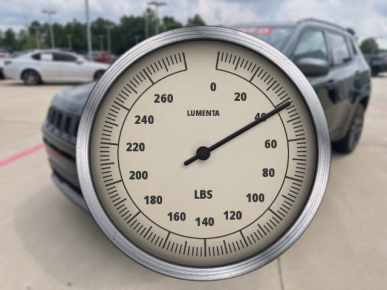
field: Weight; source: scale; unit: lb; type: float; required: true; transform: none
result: 42 lb
